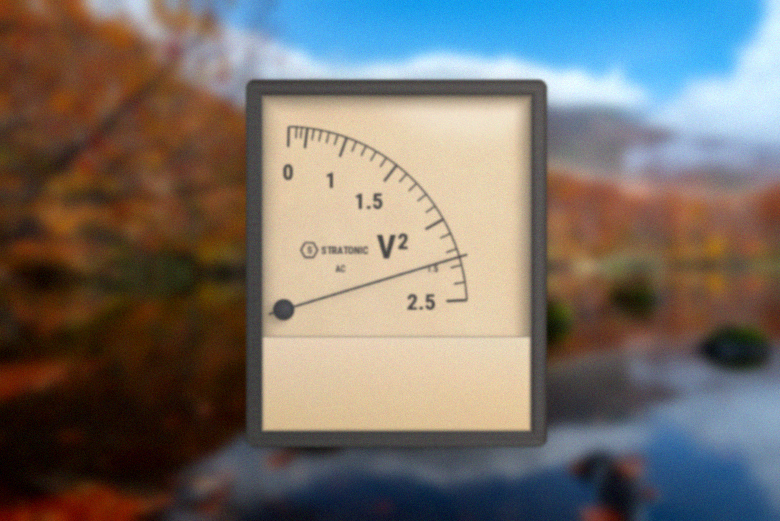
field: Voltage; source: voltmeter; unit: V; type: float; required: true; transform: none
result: 2.25 V
